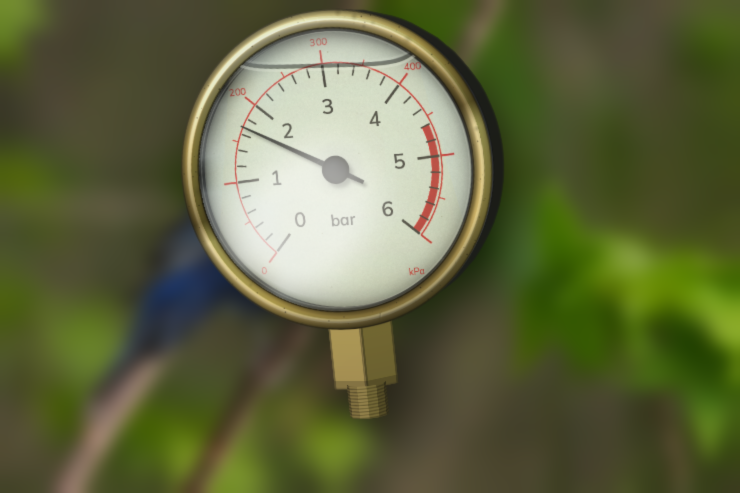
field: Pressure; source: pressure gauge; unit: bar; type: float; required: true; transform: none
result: 1.7 bar
